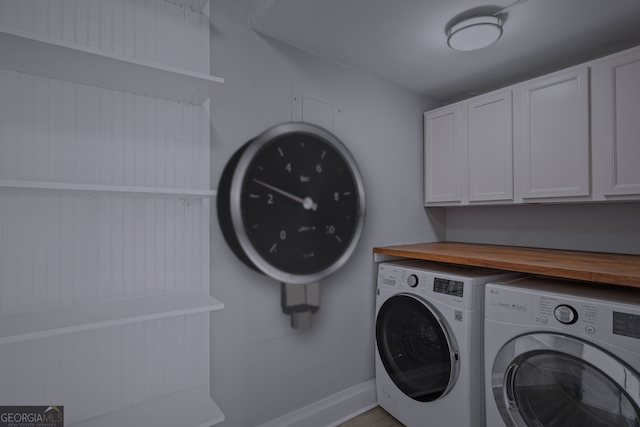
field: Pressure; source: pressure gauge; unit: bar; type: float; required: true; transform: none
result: 2.5 bar
